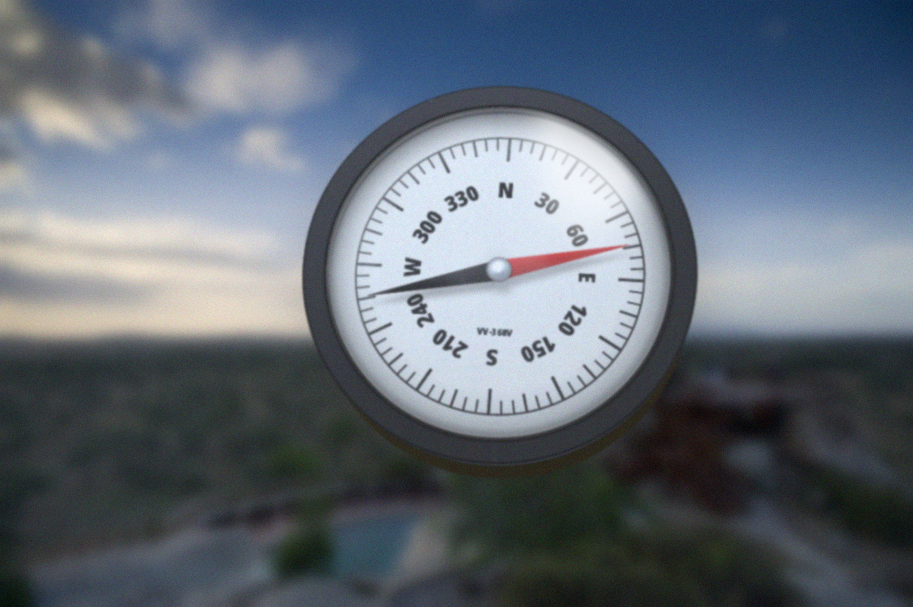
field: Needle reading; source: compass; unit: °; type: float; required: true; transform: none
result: 75 °
